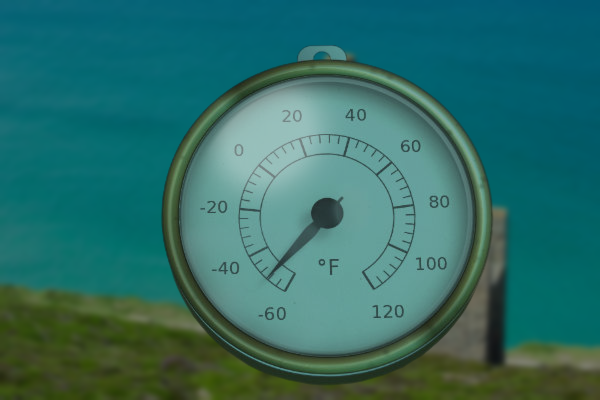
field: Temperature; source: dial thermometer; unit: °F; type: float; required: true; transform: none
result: -52 °F
